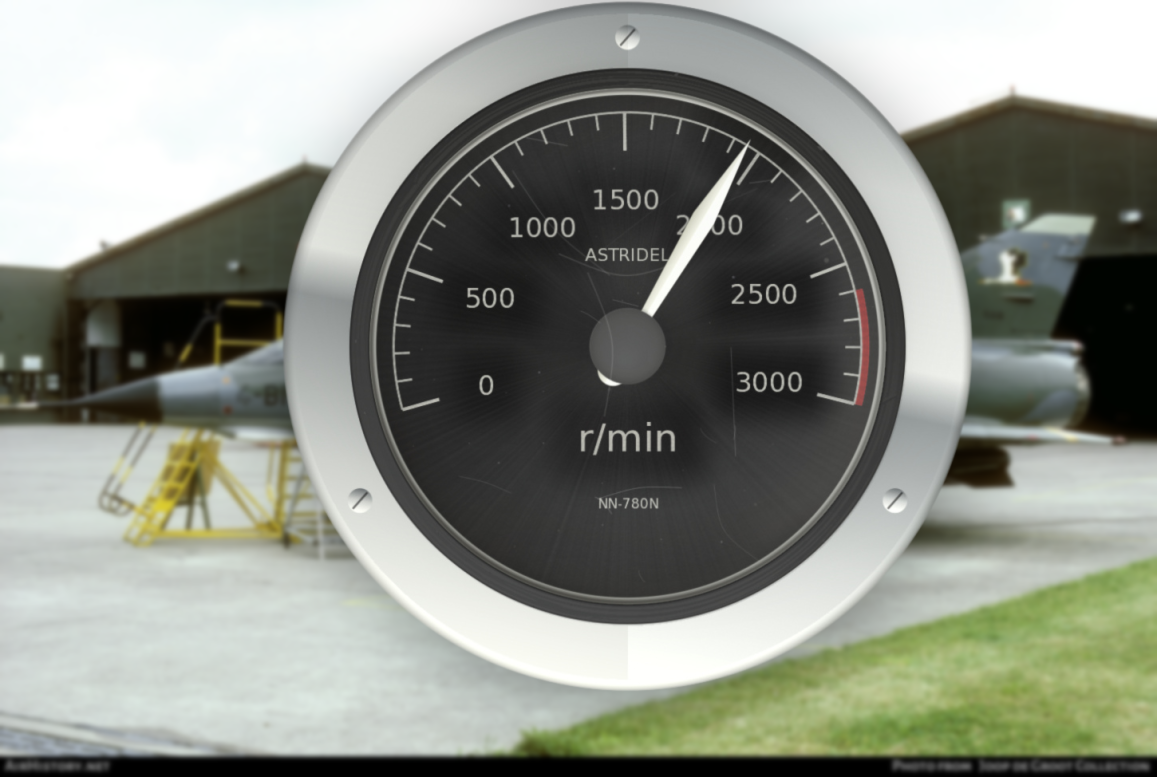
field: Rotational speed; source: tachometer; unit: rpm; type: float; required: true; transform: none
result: 1950 rpm
